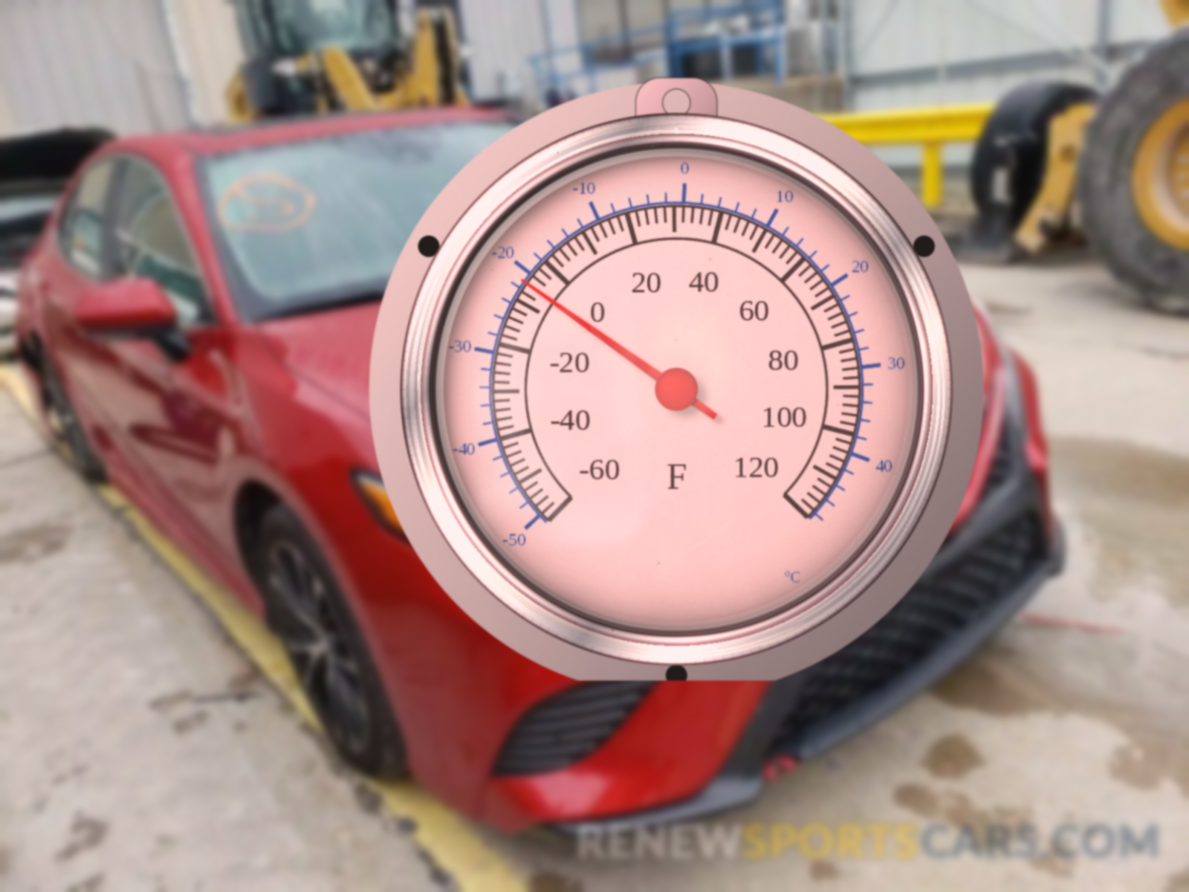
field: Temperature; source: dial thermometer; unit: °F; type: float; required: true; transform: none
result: -6 °F
